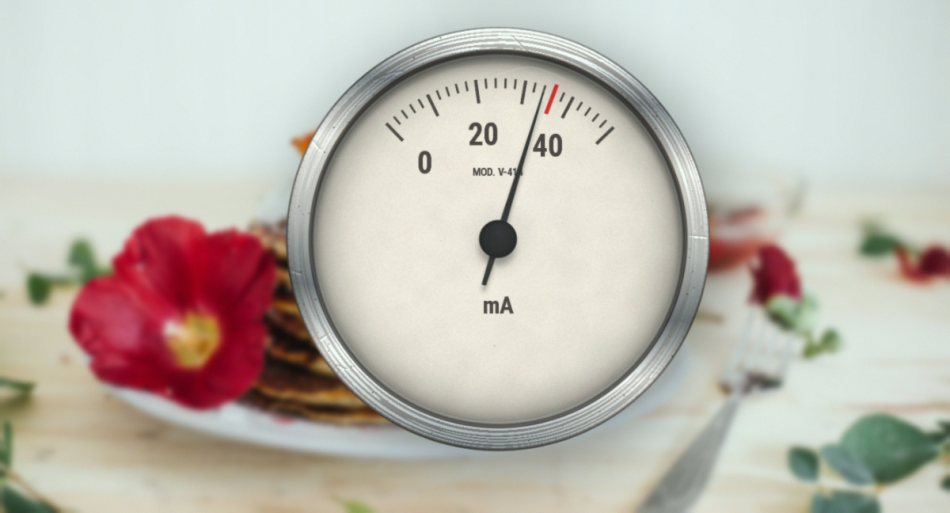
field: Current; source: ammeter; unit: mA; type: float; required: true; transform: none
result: 34 mA
